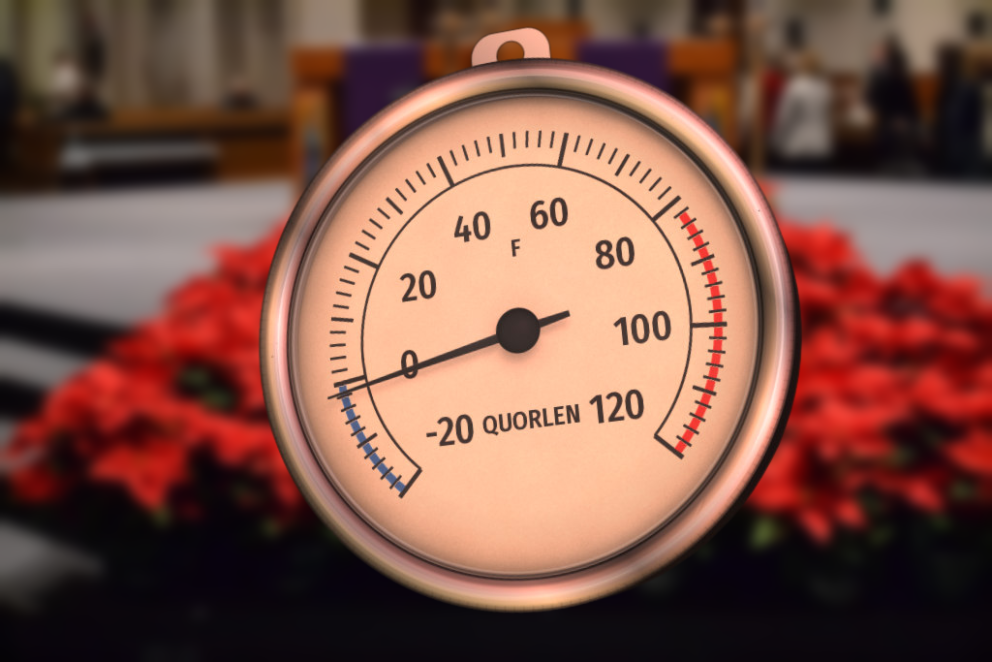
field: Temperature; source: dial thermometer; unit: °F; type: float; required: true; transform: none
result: -2 °F
